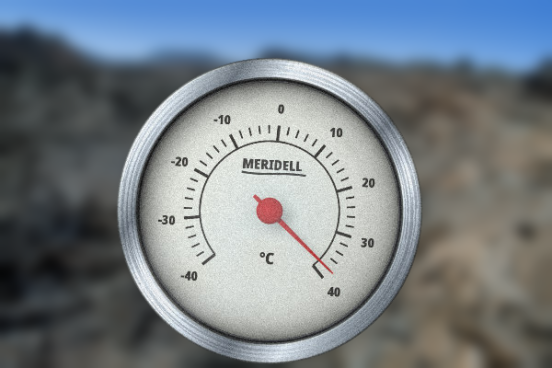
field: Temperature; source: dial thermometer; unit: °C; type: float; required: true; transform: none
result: 38 °C
